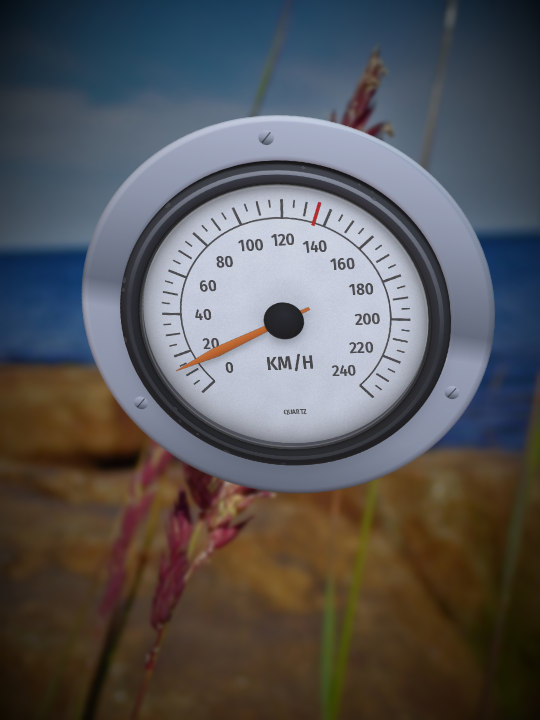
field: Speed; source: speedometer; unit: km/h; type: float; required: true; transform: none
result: 15 km/h
